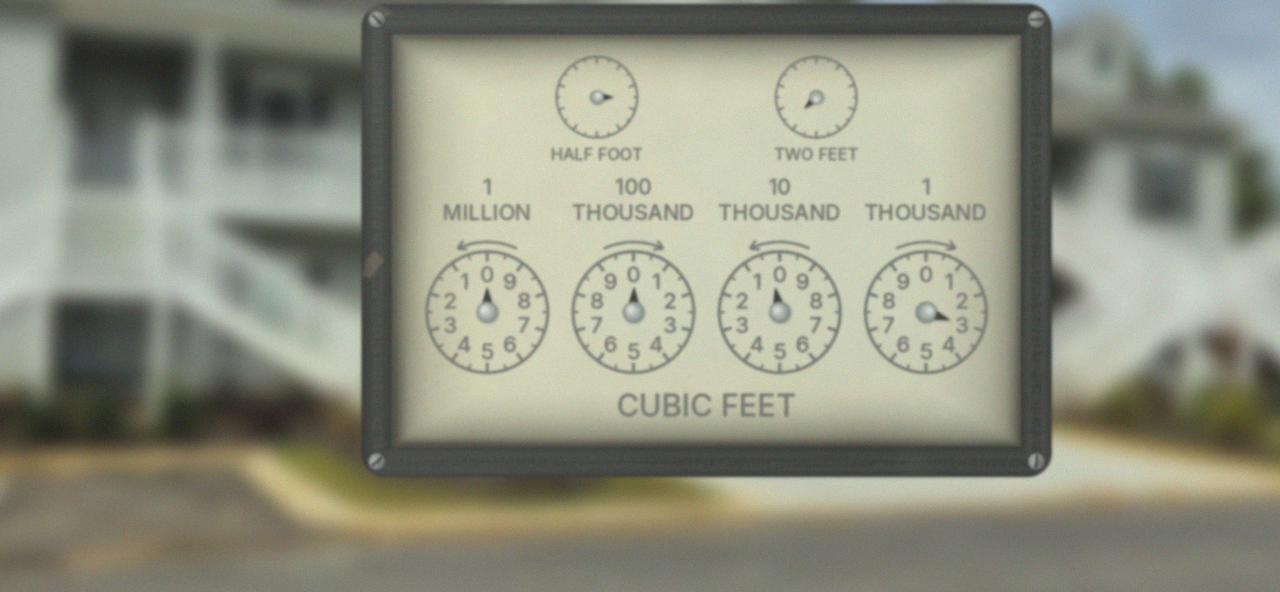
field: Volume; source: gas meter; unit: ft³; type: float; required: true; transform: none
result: 300 ft³
